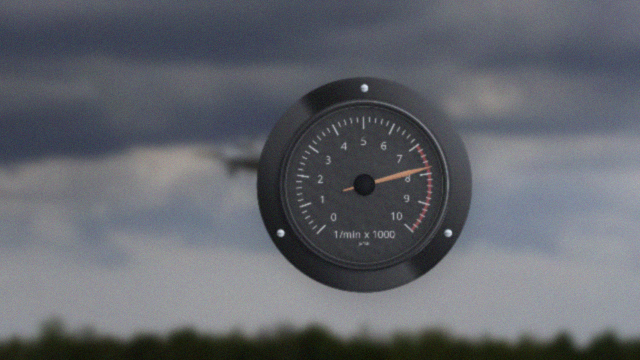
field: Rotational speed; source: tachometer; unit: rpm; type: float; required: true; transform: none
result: 7800 rpm
